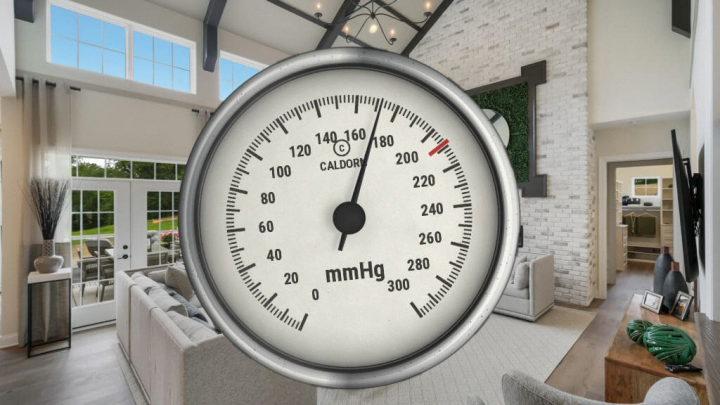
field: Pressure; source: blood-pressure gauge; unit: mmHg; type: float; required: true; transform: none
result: 172 mmHg
